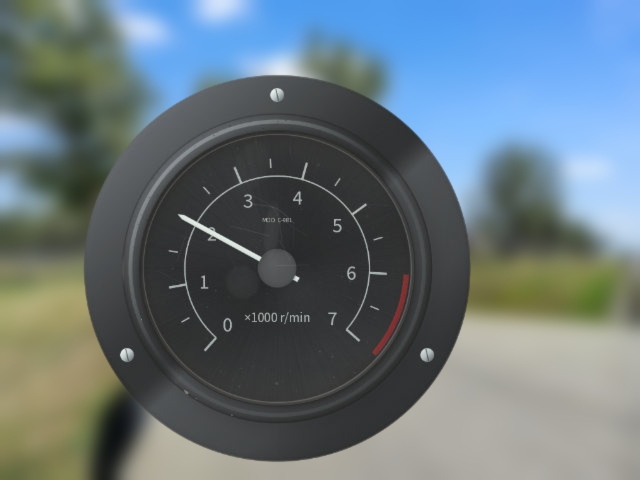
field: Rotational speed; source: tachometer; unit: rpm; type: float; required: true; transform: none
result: 2000 rpm
